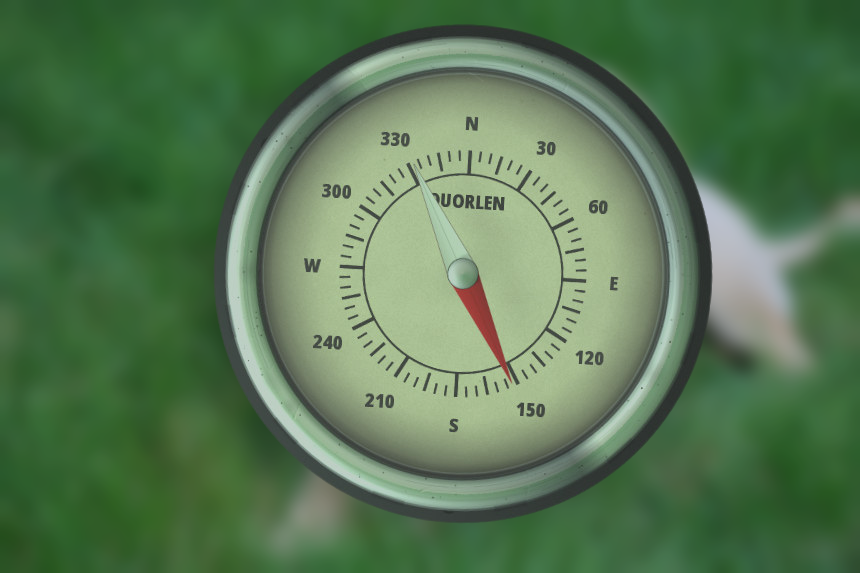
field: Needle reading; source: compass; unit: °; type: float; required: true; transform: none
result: 152.5 °
